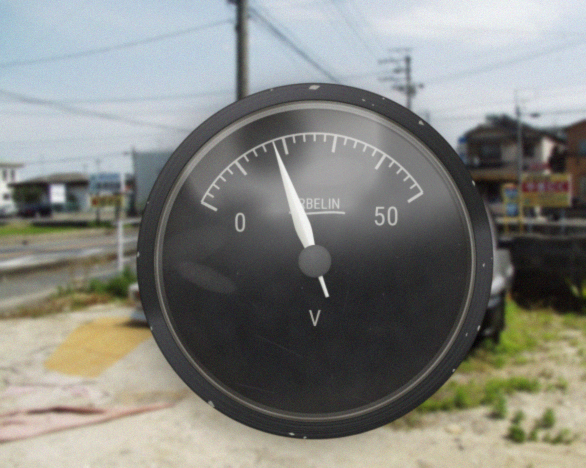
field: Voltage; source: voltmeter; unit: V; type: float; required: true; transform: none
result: 18 V
